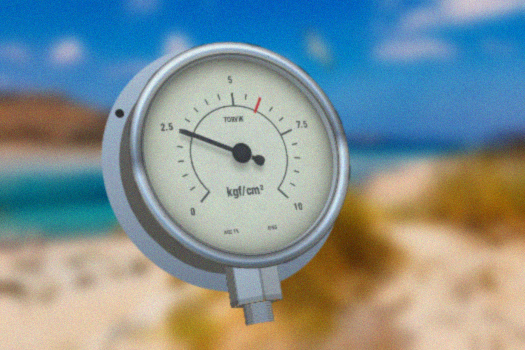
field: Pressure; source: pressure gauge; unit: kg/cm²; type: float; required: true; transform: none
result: 2.5 kg/cm²
